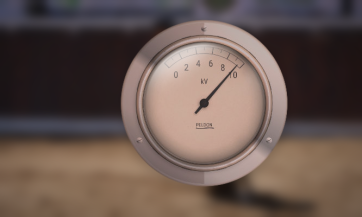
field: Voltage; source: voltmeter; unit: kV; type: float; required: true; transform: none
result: 9.5 kV
